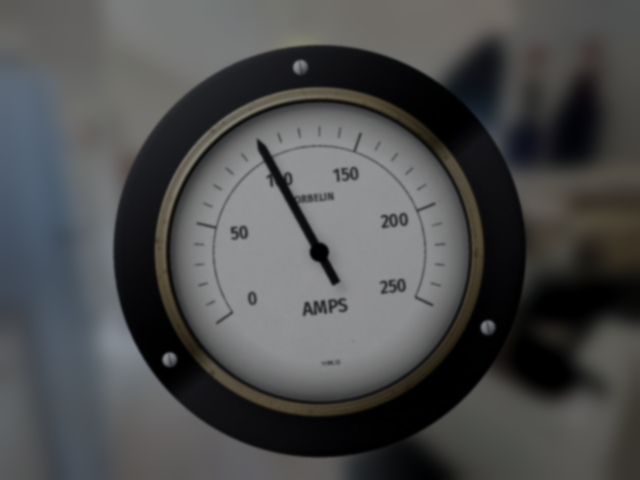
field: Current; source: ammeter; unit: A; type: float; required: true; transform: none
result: 100 A
